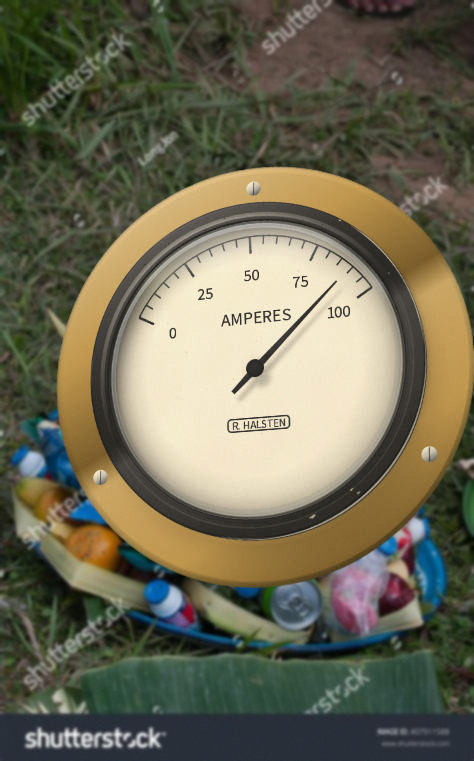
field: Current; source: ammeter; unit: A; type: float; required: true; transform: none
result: 90 A
